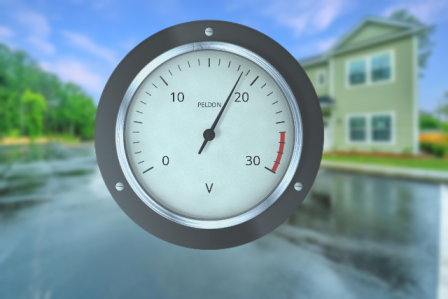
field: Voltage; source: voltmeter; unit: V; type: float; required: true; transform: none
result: 18.5 V
